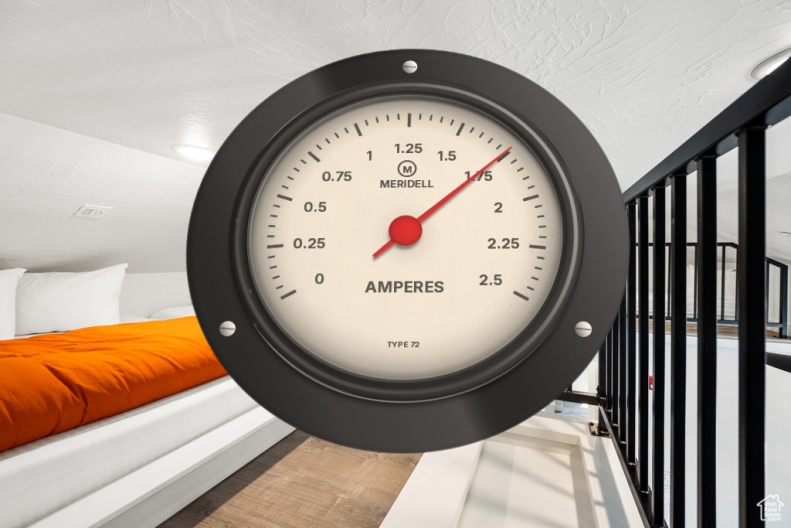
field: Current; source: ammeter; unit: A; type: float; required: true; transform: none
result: 1.75 A
